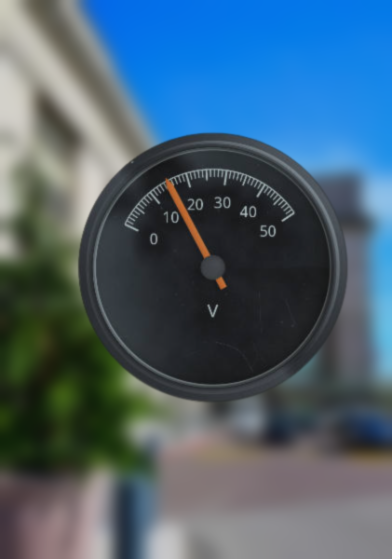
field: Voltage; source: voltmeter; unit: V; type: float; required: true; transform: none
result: 15 V
